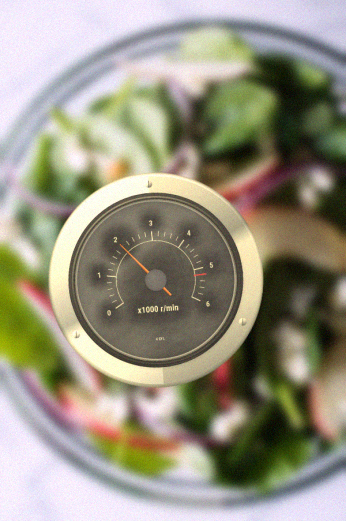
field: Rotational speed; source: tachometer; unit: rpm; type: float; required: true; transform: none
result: 2000 rpm
